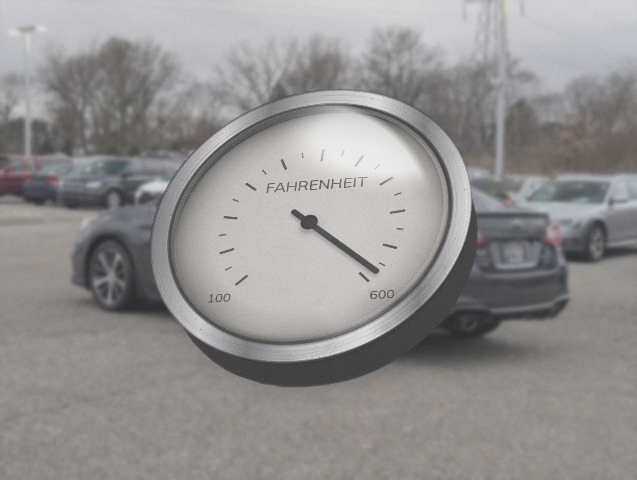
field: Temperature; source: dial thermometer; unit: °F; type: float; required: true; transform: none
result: 587.5 °F
